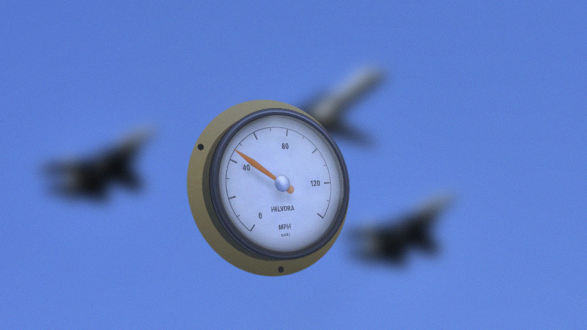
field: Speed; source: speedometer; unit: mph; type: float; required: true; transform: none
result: 45 mph
